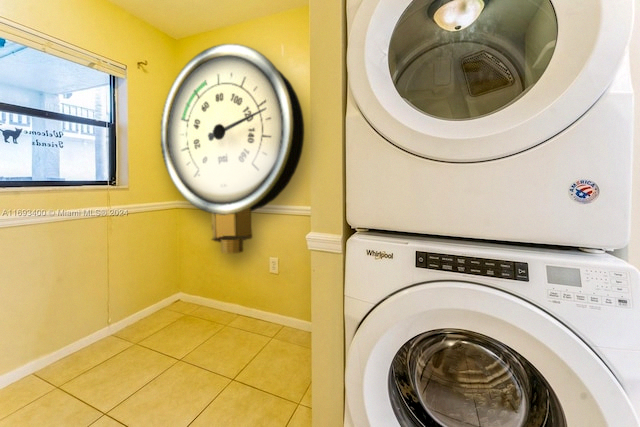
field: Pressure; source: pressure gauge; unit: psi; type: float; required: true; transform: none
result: 125 psi
